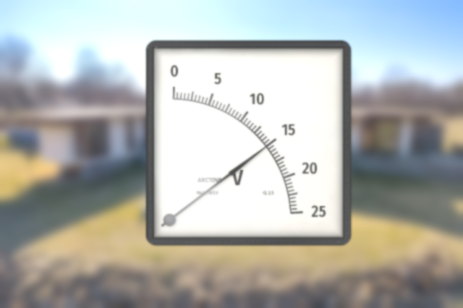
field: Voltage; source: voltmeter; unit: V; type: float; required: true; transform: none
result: 15 V
